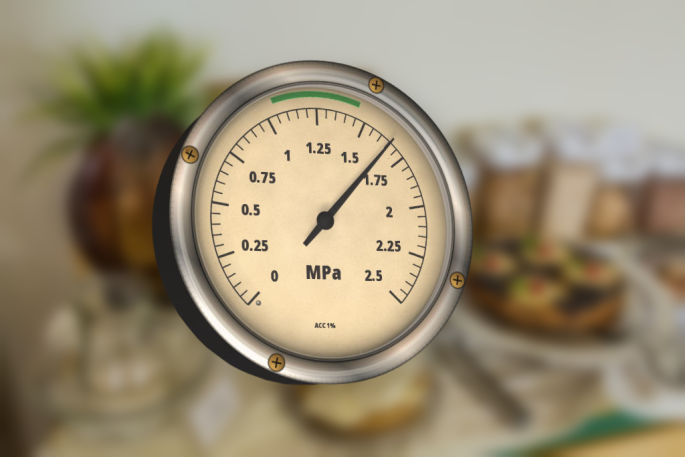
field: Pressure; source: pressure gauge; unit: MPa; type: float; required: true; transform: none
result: 1.65 MPa
